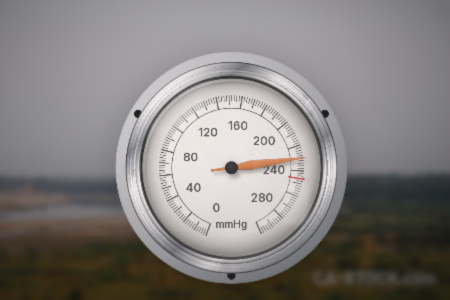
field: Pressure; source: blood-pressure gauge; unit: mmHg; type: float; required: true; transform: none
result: 230 mmHg
